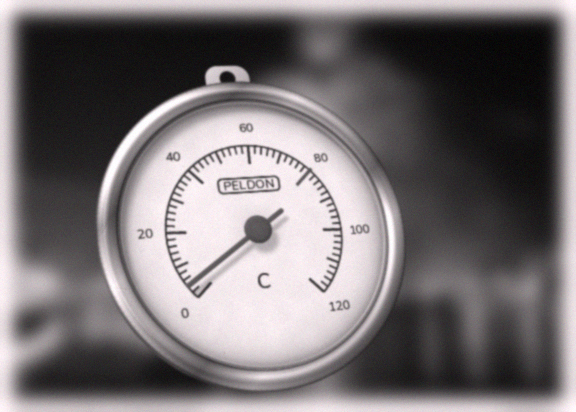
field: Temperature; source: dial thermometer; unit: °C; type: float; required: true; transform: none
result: 4 °C
